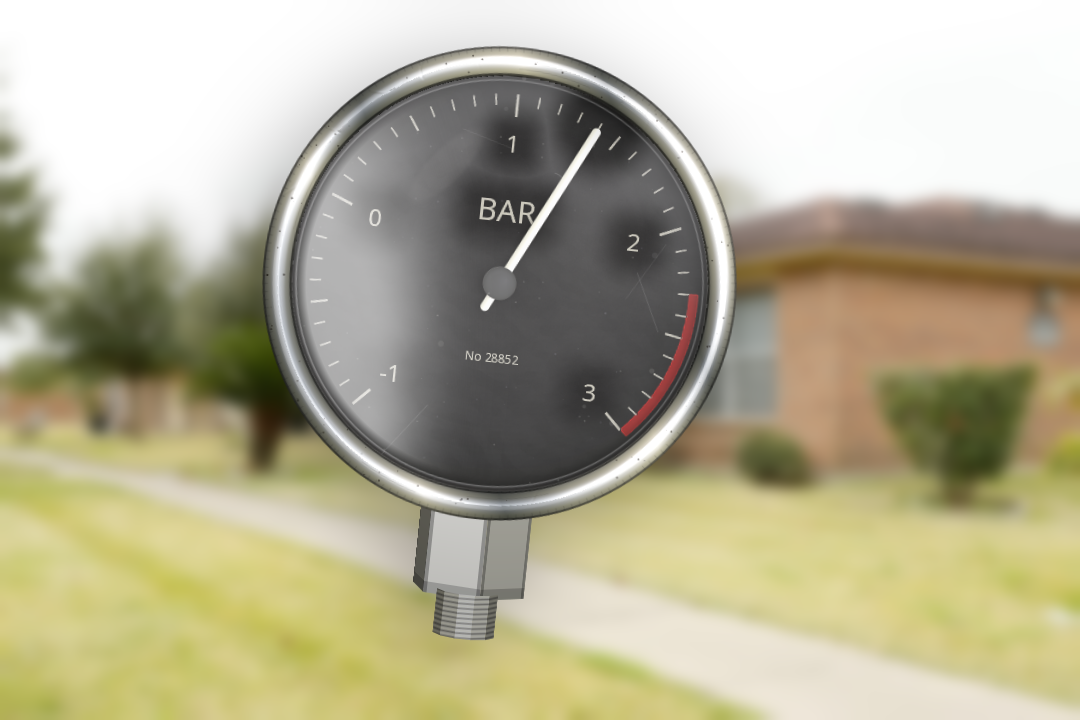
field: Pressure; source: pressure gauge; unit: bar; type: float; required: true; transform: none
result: 1.4 bar
